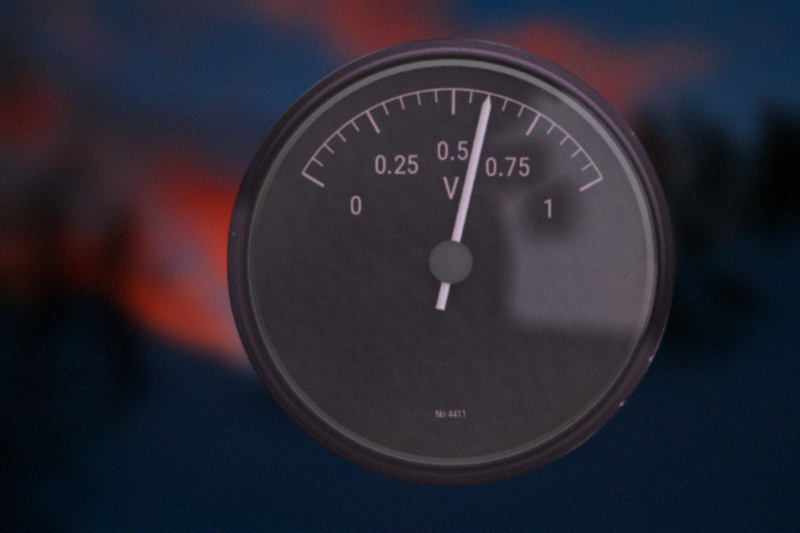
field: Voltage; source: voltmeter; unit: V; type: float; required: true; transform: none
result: 0.6 V
